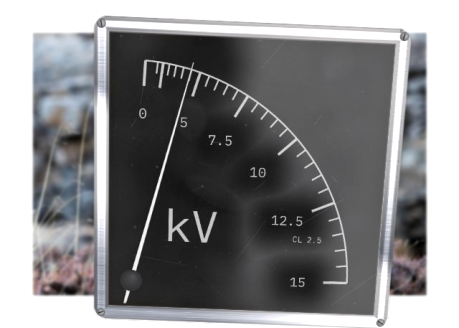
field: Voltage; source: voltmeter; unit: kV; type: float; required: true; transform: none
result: 4.5 kV
